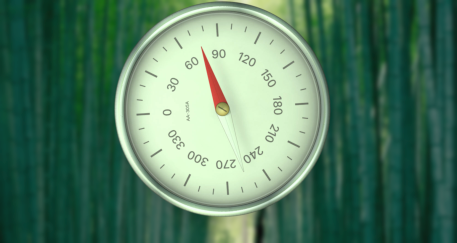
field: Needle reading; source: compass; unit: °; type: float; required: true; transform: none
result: 75 °
